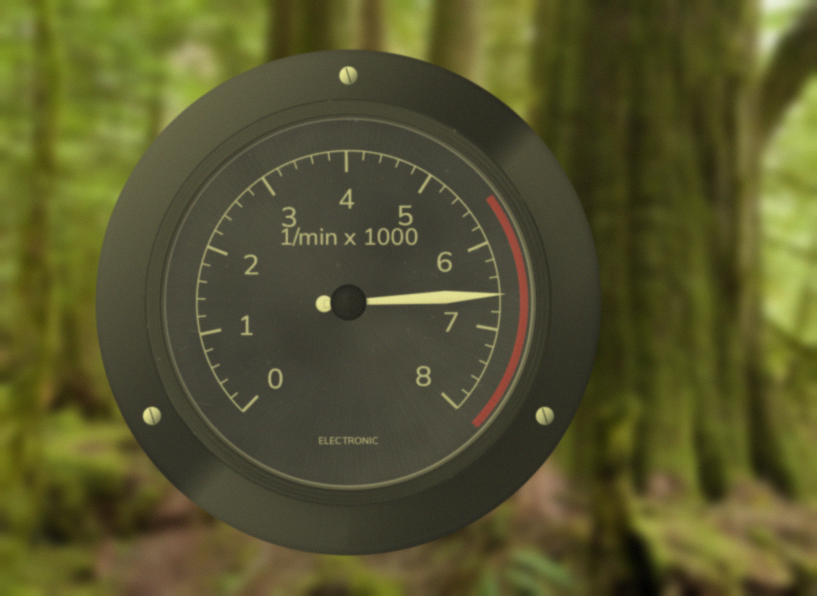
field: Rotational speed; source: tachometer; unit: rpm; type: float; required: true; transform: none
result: 6600 rpm
